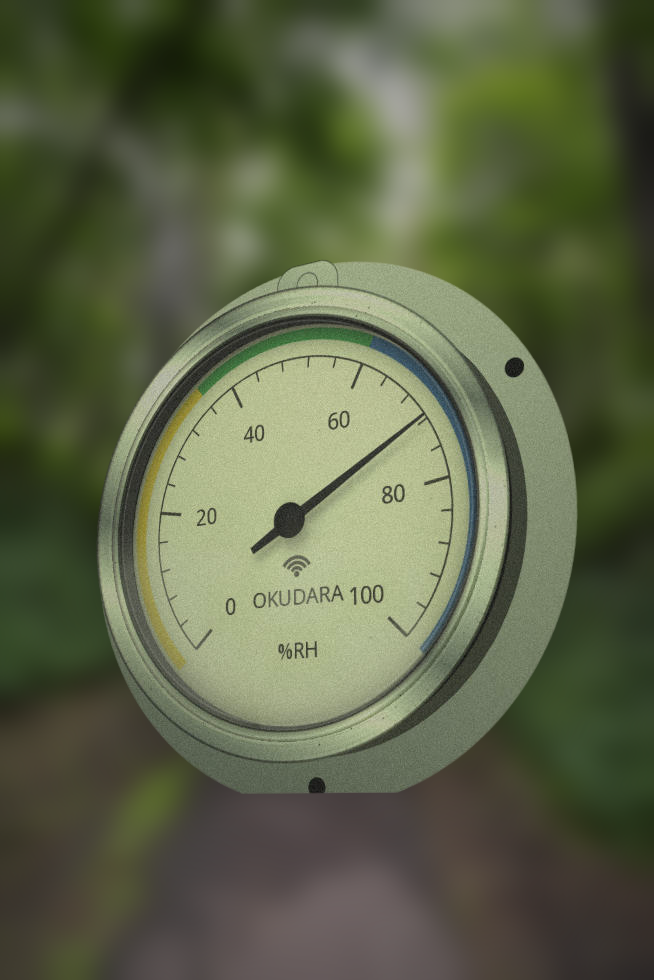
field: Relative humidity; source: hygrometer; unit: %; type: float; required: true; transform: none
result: 72 %
